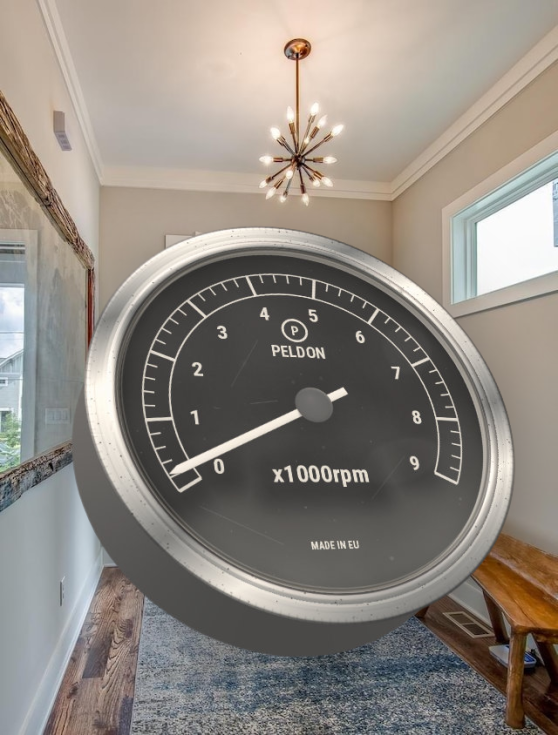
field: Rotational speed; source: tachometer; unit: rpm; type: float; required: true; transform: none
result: 200 rpm
